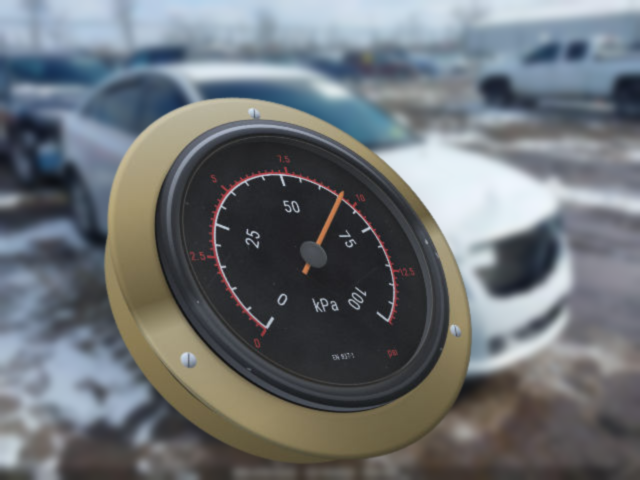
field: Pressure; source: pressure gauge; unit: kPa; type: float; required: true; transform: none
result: 65 kPa
